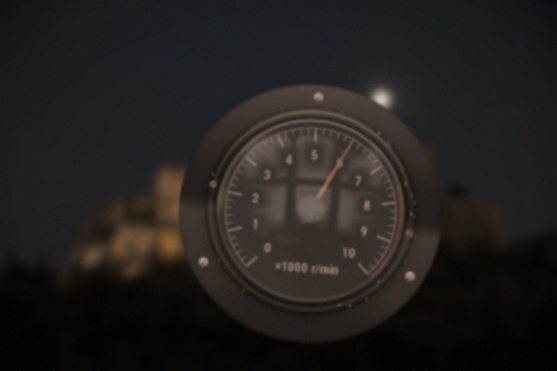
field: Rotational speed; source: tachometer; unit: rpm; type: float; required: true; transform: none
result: 6000 rpm
